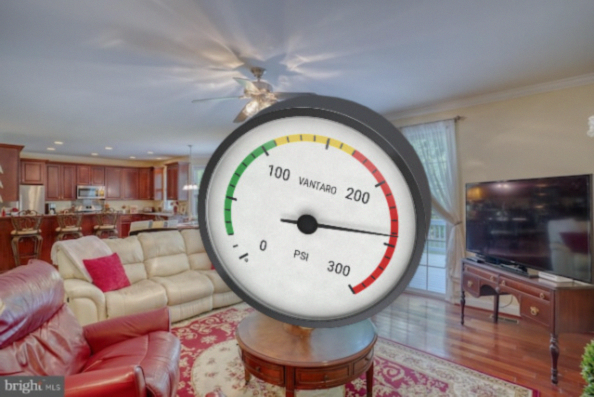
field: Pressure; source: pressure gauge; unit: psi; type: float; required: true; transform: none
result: 240 psi
